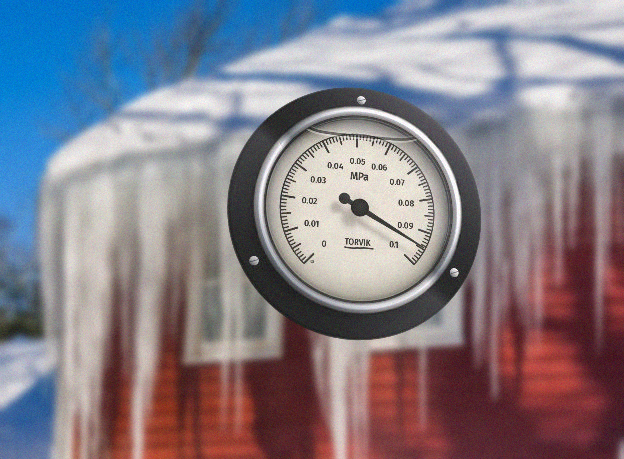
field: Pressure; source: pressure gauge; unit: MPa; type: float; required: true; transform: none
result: 0.095 MPa
